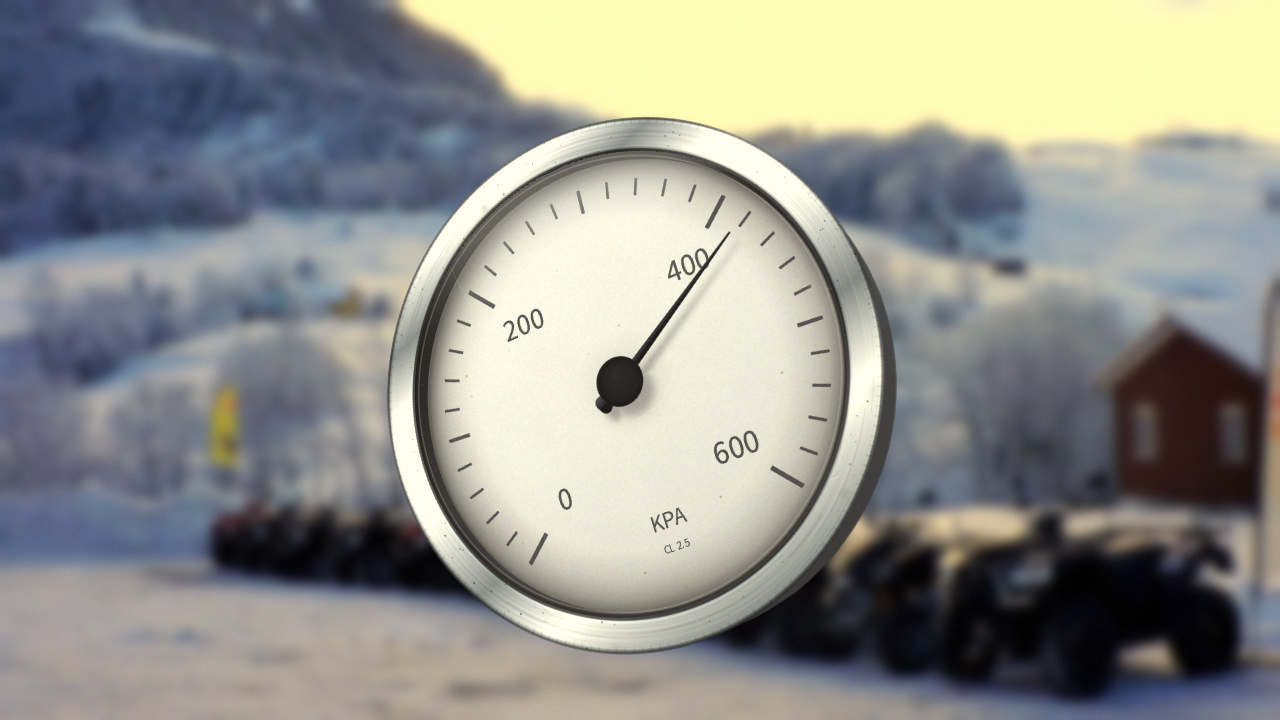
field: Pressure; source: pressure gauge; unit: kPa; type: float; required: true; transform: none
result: 420 kPa
